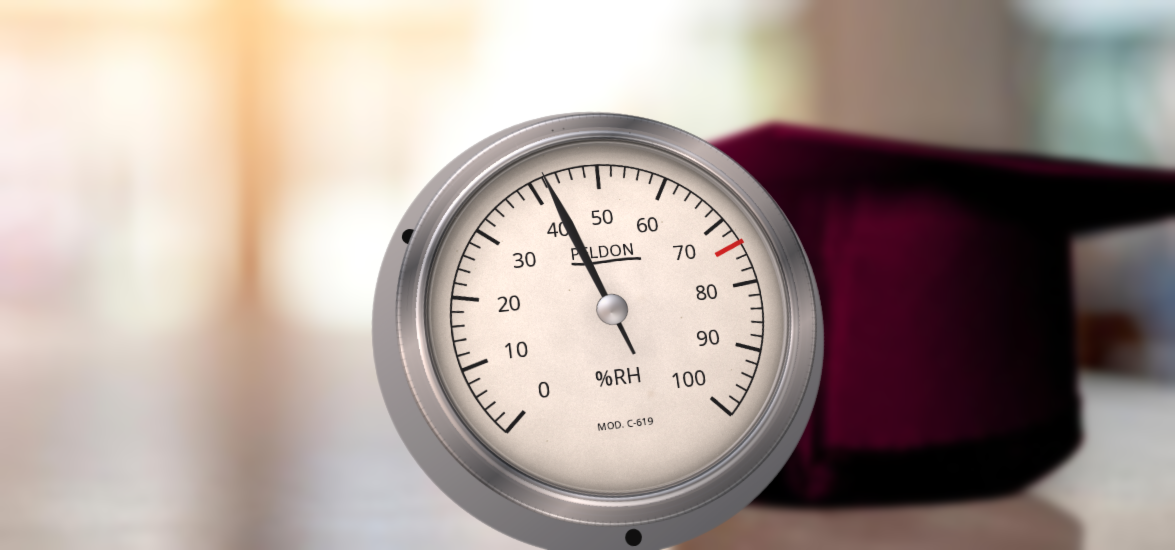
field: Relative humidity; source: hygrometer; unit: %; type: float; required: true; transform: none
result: 42 %
